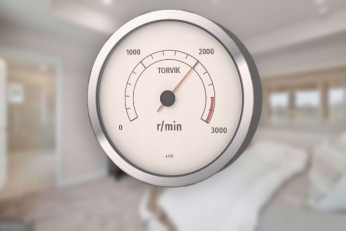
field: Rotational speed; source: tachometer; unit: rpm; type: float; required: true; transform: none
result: 2000 rpm
